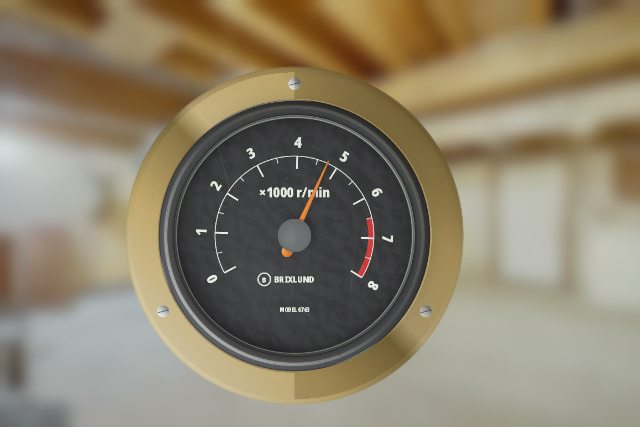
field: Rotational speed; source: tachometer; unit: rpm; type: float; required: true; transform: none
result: 4750 rpm
